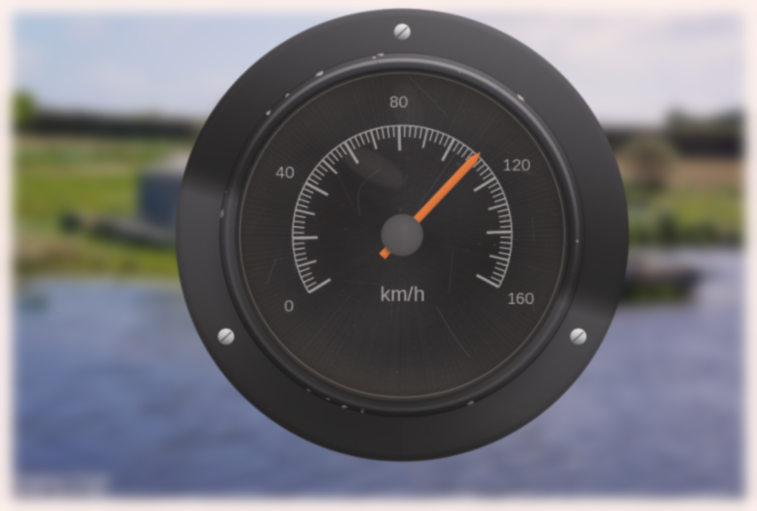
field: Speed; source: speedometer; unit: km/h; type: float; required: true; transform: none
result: 110 km/h
